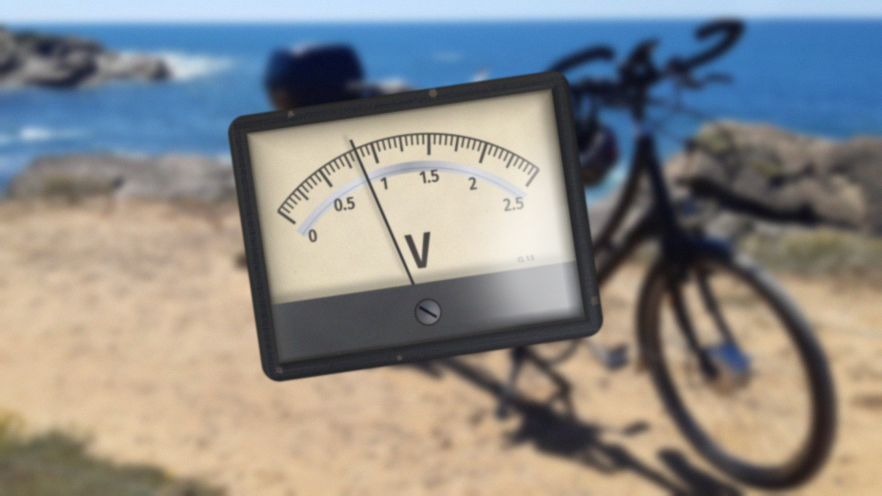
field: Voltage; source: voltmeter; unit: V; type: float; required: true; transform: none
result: 0.85 V
